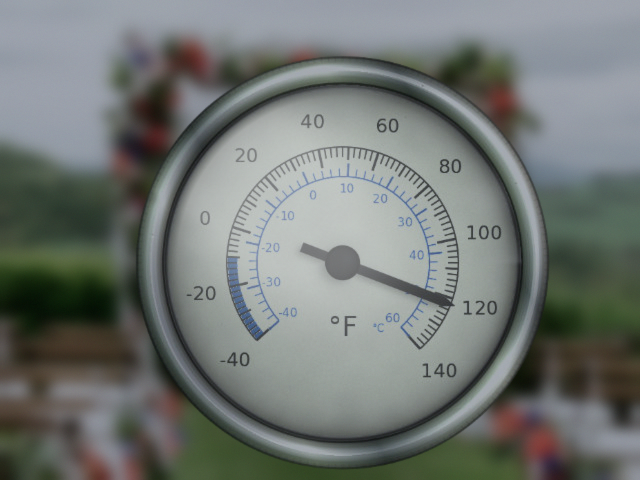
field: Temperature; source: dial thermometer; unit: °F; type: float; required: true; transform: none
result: 122 °F
